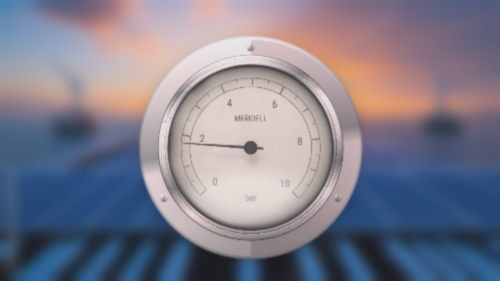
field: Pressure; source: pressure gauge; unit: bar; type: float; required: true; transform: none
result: 1.75 bar
